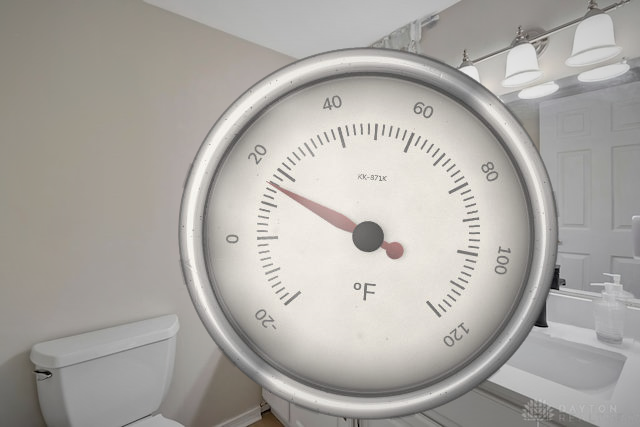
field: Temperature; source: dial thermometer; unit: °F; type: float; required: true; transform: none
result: 16 °F
